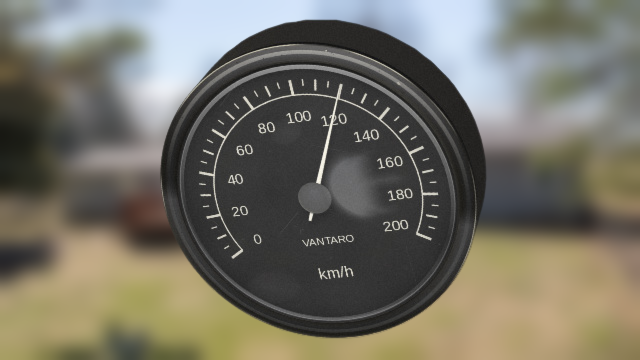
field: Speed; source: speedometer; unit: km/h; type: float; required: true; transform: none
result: 120 km/h
